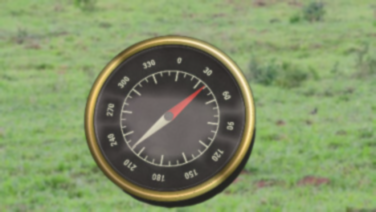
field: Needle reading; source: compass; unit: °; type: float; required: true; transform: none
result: 40 °
